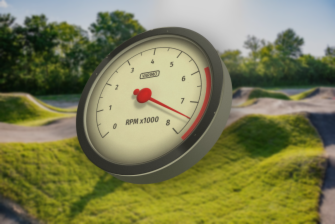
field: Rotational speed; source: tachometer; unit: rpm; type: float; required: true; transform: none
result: 7500 rpm
